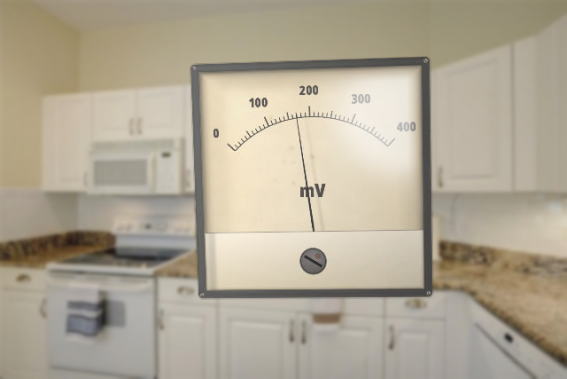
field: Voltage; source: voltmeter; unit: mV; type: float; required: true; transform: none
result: 170 mV
